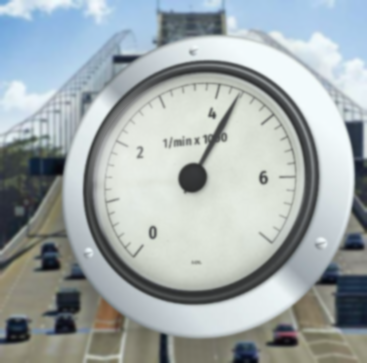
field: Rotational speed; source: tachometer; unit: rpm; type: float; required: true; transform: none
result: 4400 rpm
